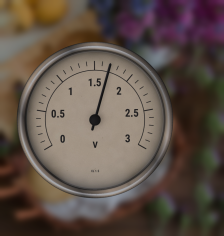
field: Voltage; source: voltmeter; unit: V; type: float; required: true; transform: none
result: 1.7 V
